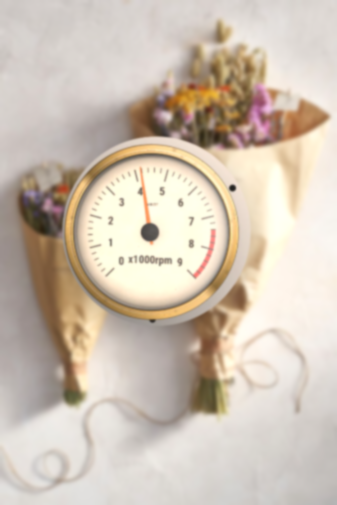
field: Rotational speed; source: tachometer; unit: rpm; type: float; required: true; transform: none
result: 4200 rpm
